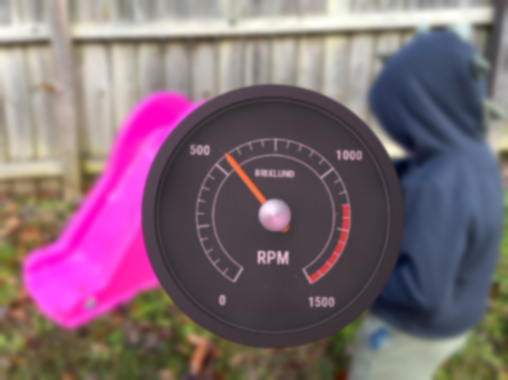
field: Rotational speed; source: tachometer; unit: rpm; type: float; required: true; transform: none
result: 550 rpm
